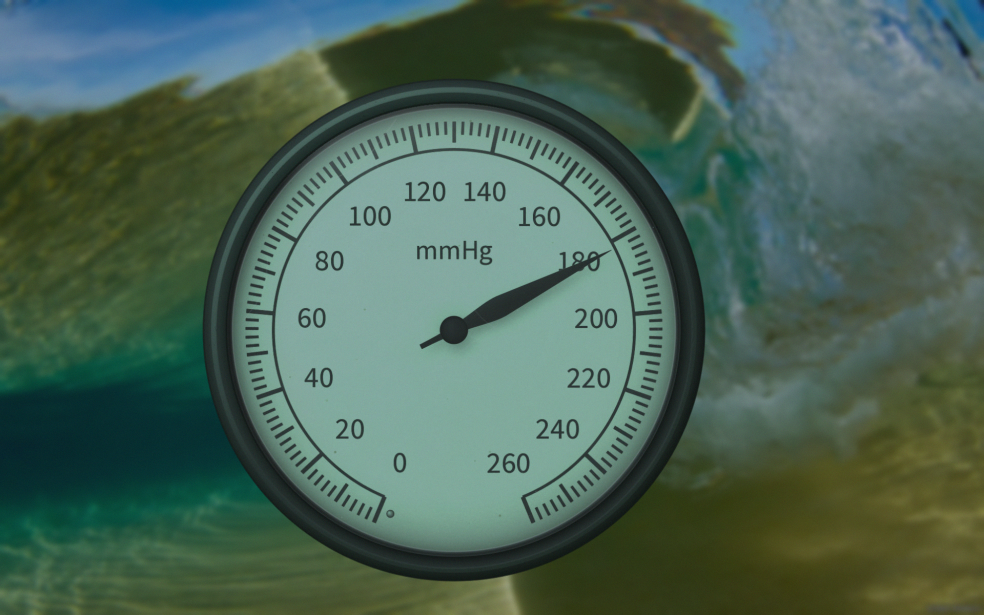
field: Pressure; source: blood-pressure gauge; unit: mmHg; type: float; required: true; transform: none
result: 182 mmHg
